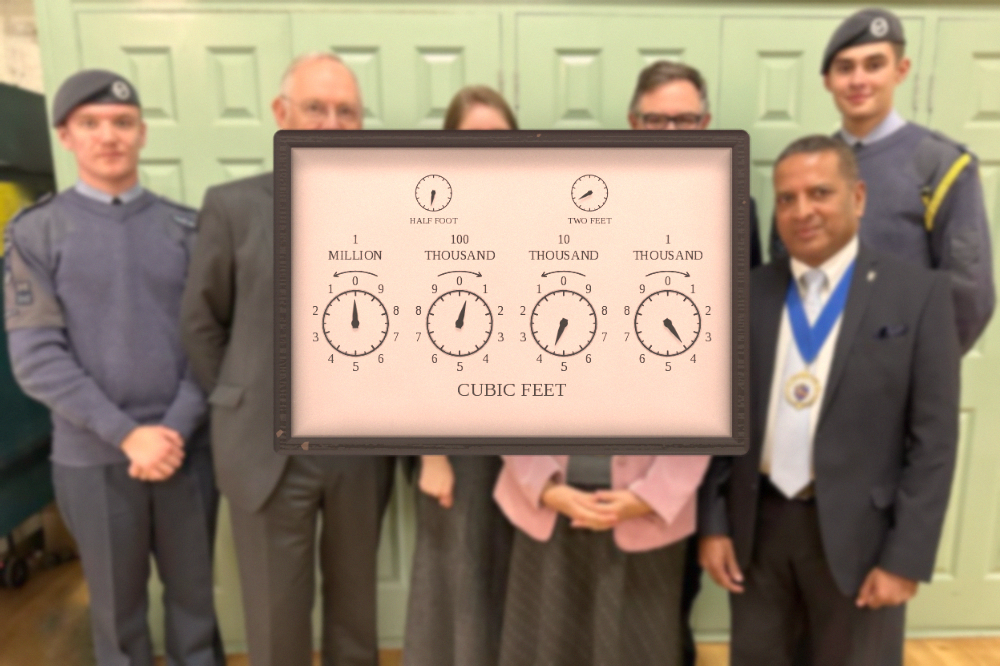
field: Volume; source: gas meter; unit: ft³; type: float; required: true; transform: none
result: 4400 ft³
